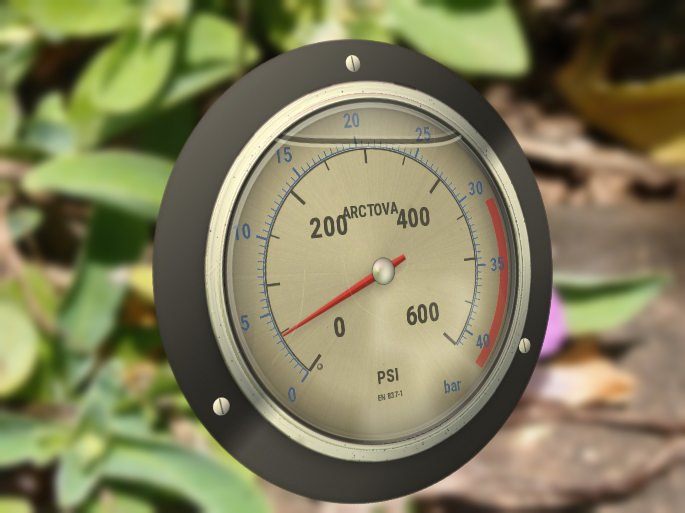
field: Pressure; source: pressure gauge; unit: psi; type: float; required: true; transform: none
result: 50 psi
